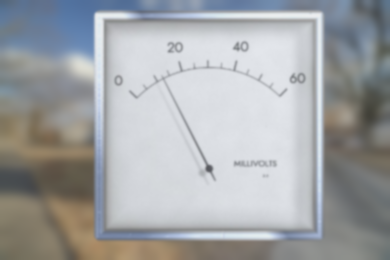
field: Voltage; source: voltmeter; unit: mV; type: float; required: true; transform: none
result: 12.5 mV
